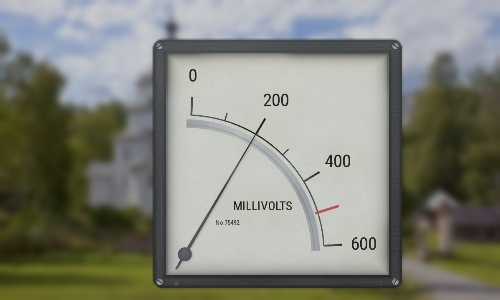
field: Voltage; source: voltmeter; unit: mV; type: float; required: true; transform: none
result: 200 mV
